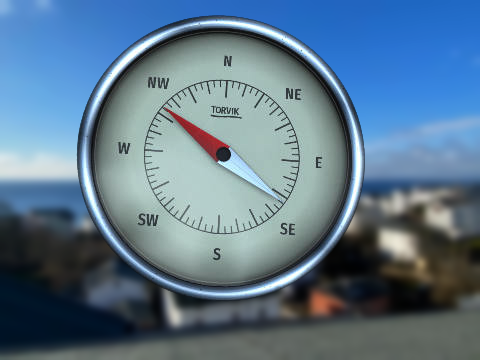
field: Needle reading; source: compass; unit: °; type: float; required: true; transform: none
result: 305 °
